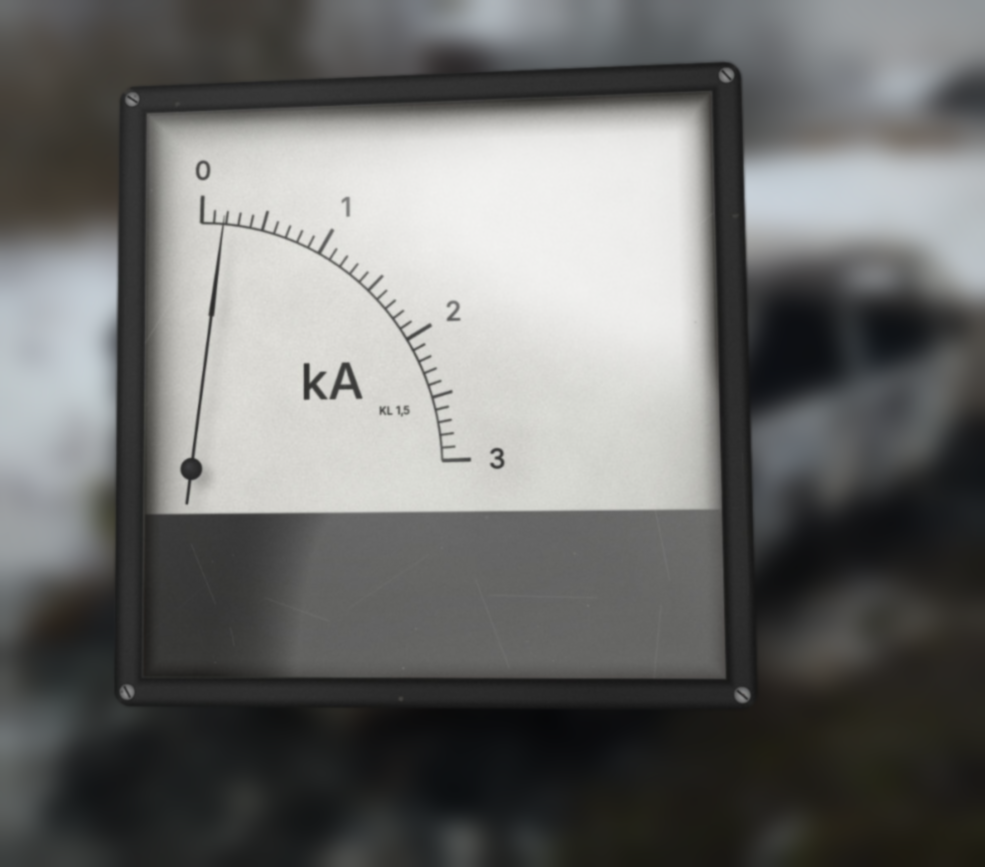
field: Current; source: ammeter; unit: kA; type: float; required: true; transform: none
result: 0.2 kA
